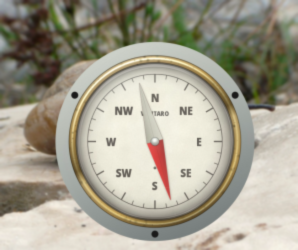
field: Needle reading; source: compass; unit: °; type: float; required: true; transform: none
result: 165 °
